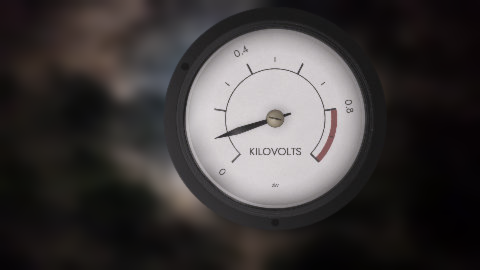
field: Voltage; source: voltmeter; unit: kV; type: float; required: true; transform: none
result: 0.1 kV
